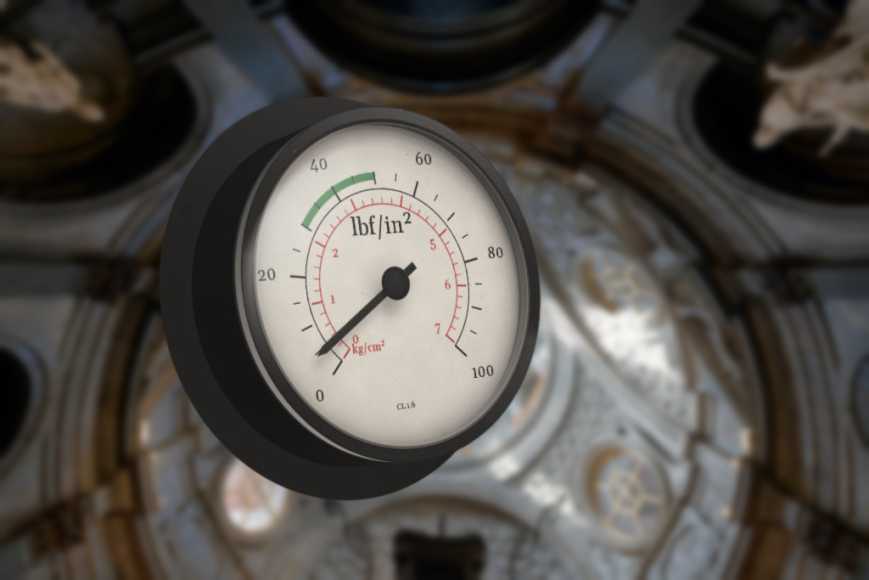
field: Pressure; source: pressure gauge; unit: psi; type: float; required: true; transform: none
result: 5 psi
